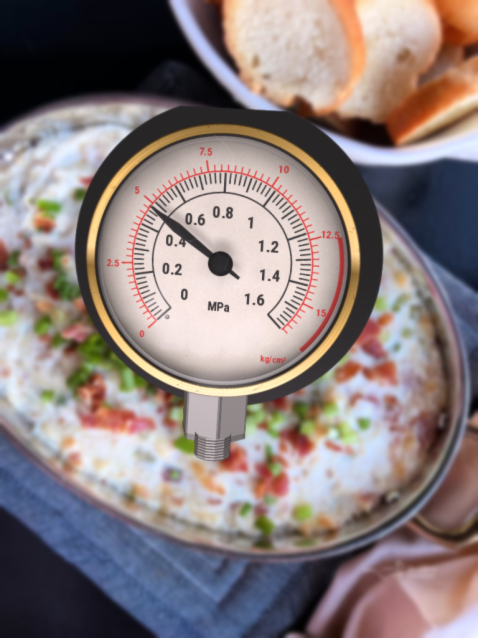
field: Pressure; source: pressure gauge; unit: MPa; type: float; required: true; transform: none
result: 0.48 MPa
